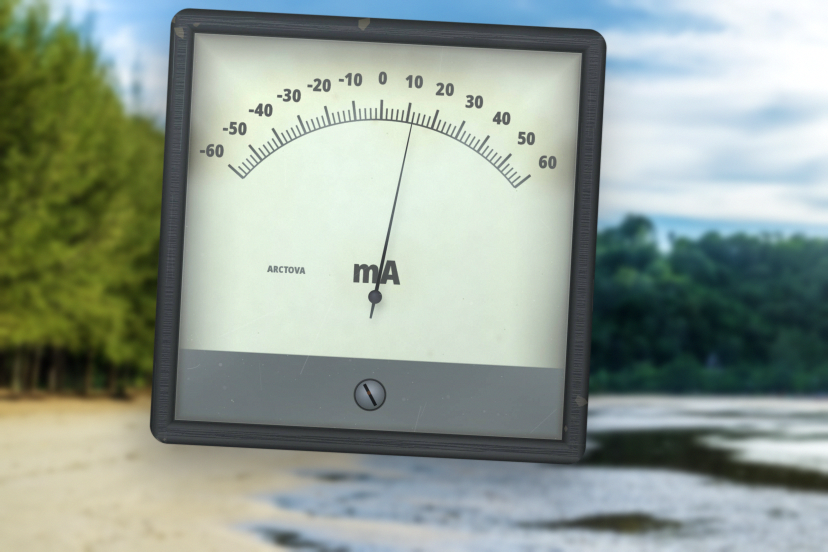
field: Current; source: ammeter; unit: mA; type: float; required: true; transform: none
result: 12 mA
